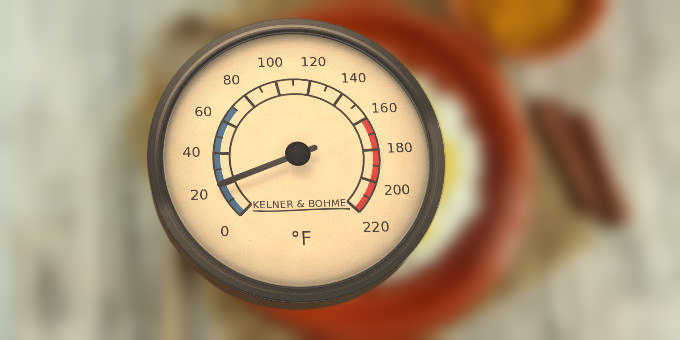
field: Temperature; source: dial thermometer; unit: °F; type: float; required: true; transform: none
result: 20 °F
